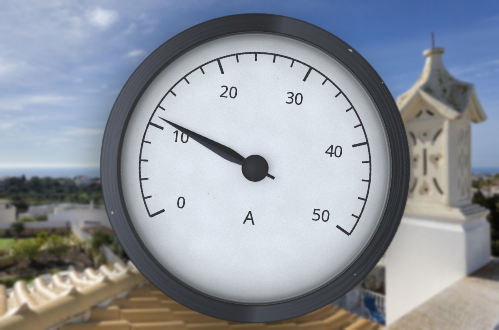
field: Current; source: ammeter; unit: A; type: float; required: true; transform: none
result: 11 A
